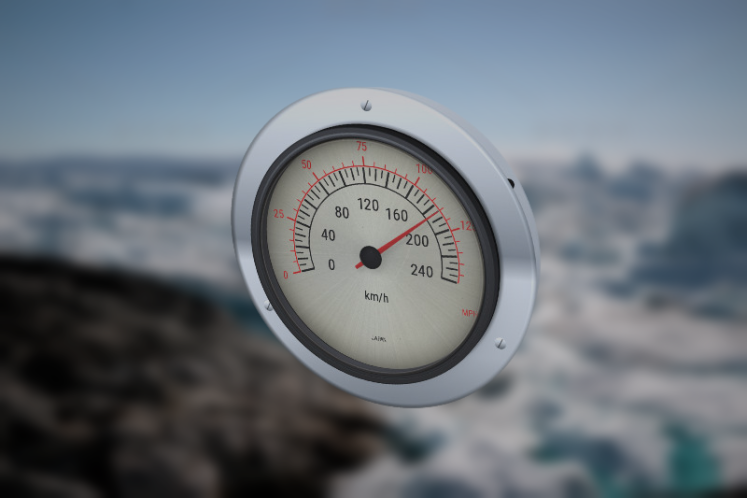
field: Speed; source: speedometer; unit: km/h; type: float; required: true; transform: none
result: 185 km/h
